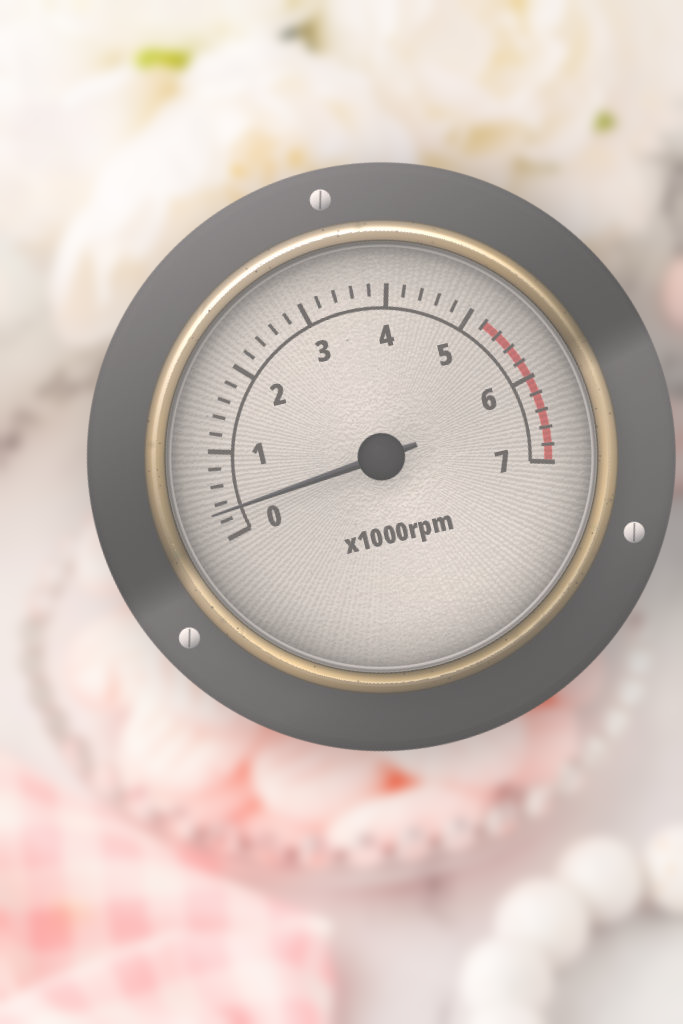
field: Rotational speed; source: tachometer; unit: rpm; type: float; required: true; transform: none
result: 300 rpm
